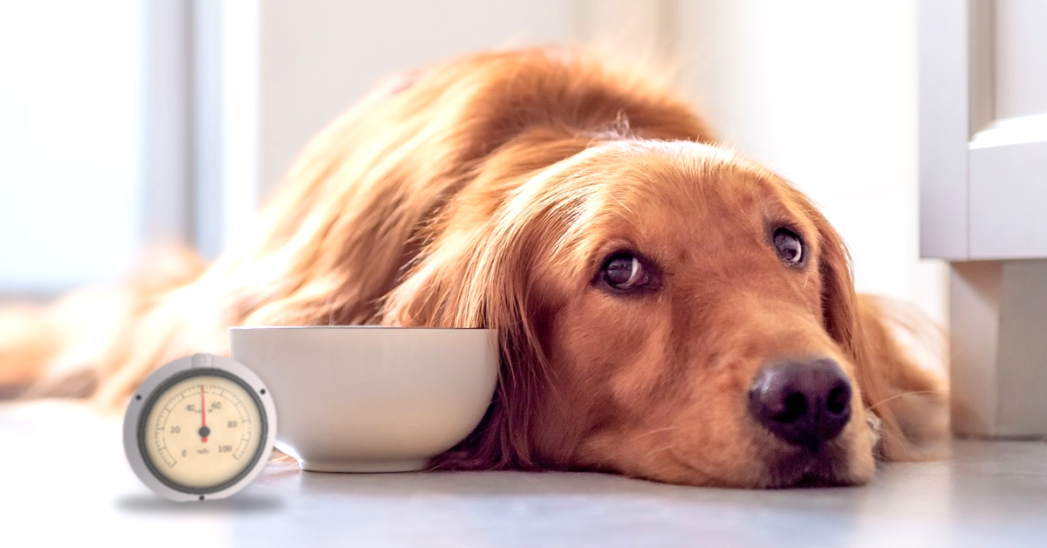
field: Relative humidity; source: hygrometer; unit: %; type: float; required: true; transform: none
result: 50 %
